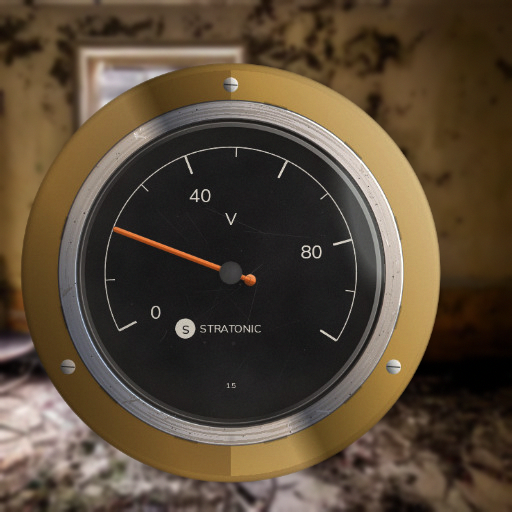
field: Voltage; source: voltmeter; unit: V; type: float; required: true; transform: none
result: 20 V
